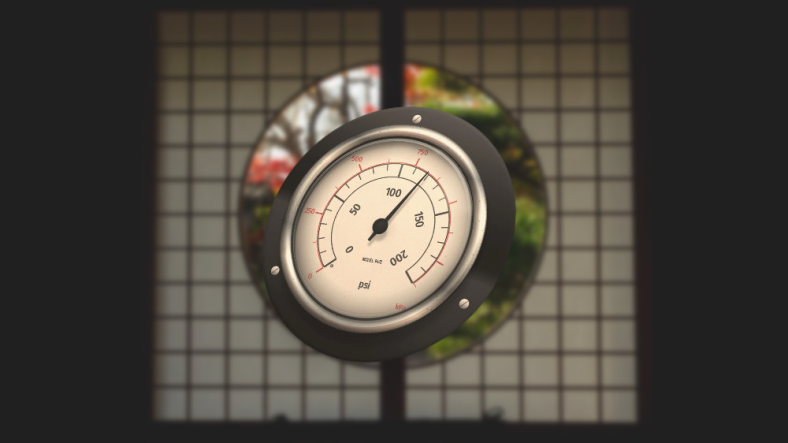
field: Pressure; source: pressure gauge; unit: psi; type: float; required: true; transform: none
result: 120 psi
